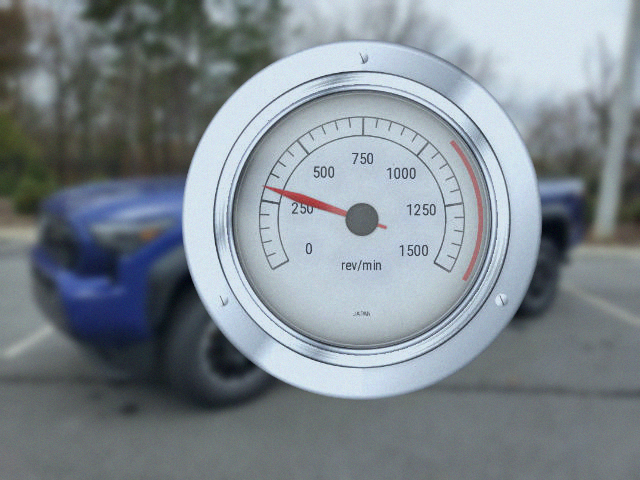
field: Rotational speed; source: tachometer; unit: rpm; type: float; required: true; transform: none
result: 300 rpm
